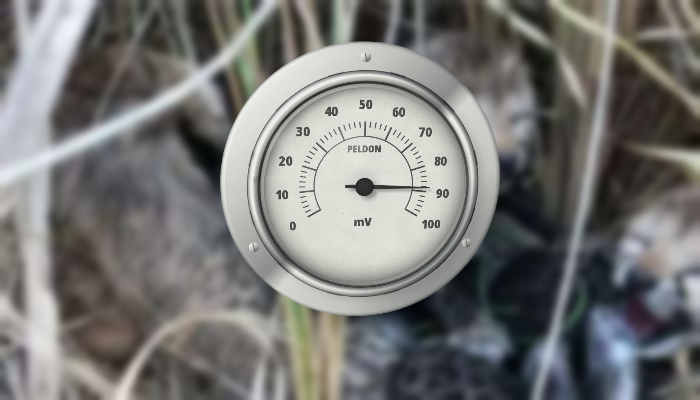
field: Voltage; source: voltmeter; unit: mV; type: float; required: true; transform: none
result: 88 mV
